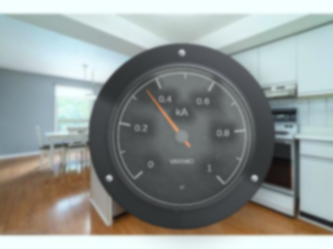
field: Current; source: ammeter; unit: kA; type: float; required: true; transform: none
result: 0.35 kA
